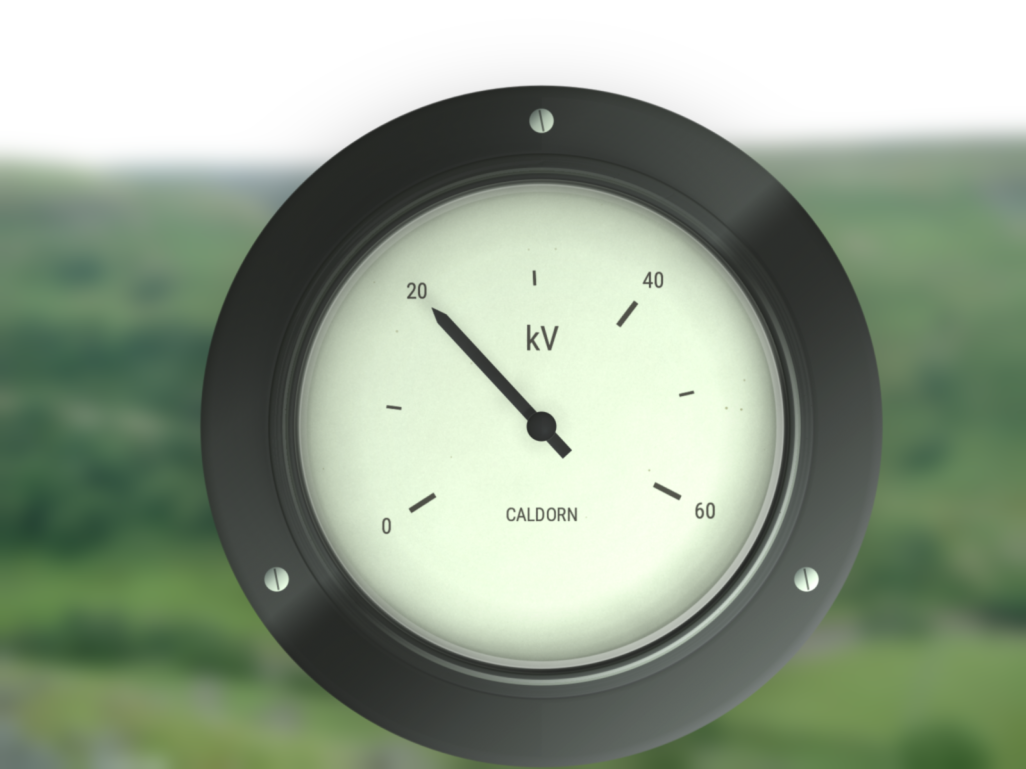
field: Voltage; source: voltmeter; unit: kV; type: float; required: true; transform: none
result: 20 kV
